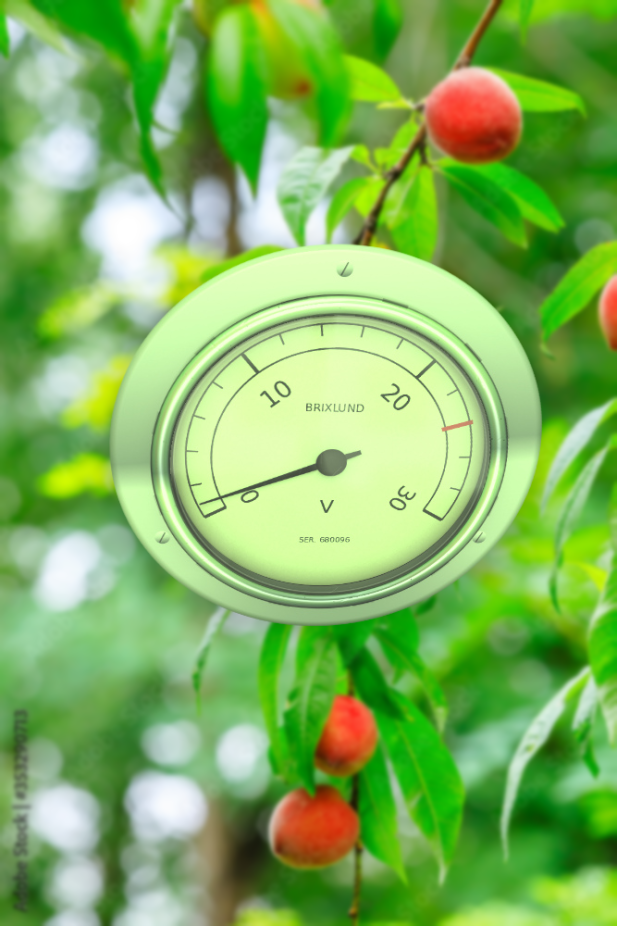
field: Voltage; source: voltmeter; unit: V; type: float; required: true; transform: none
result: 1 V
